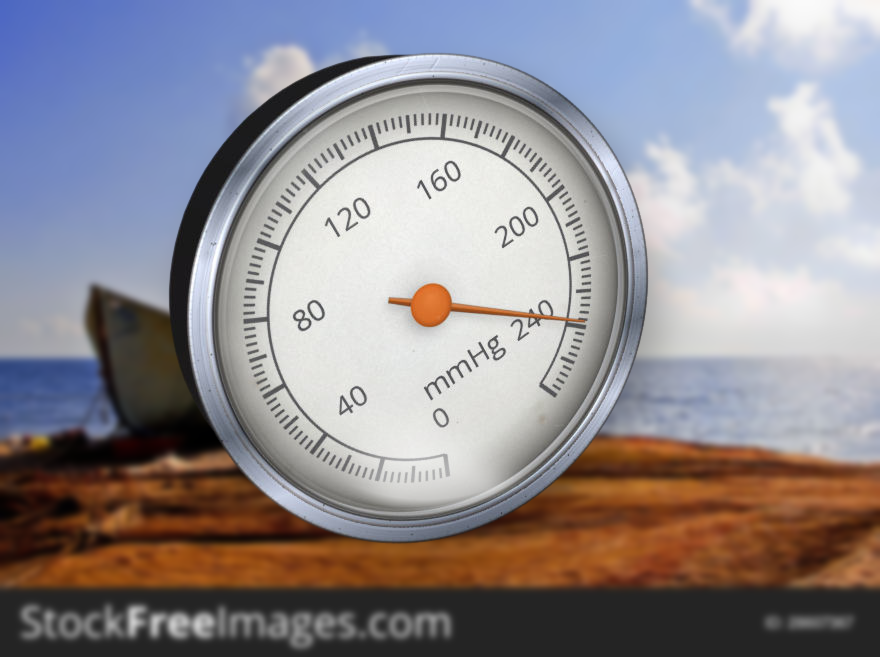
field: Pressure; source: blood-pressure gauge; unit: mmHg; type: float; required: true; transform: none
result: 238 mmHg
